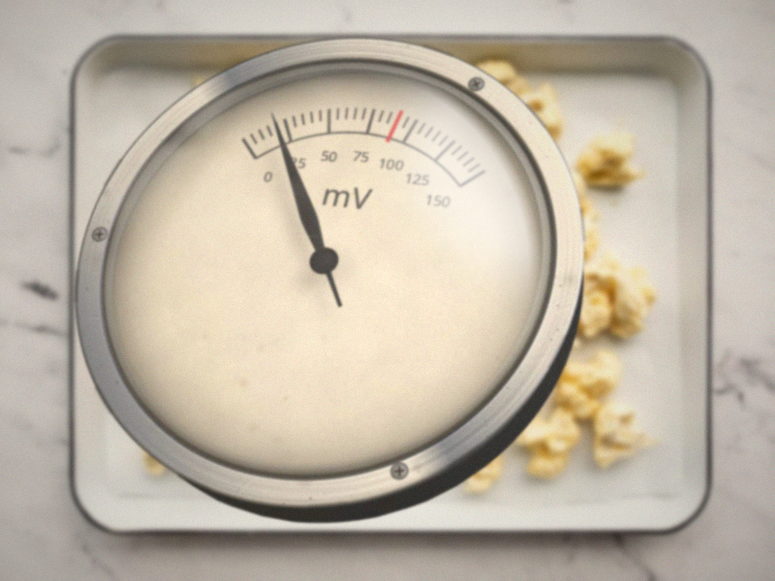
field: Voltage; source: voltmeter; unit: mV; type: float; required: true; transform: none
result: 20 mV
